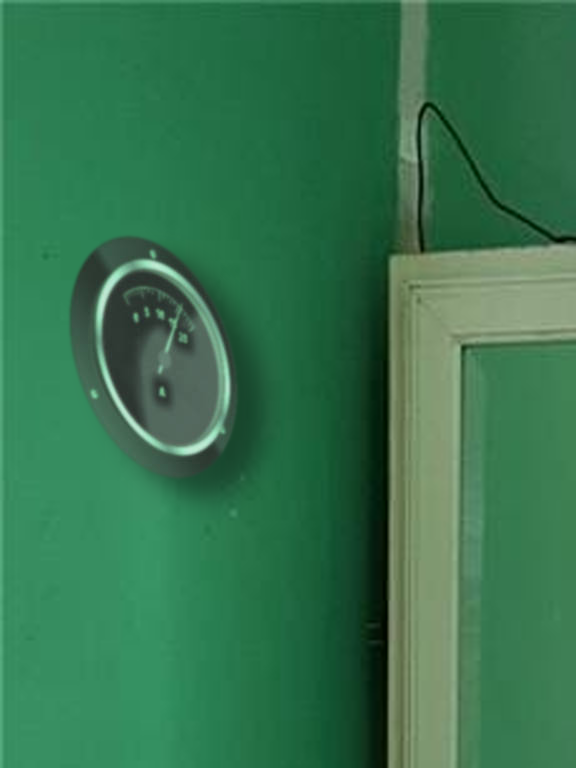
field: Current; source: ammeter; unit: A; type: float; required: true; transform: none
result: 15 A
